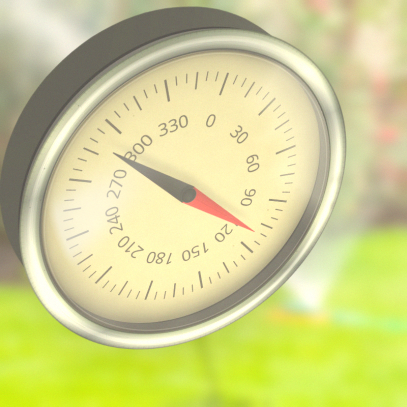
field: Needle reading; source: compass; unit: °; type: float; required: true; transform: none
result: 110 °
